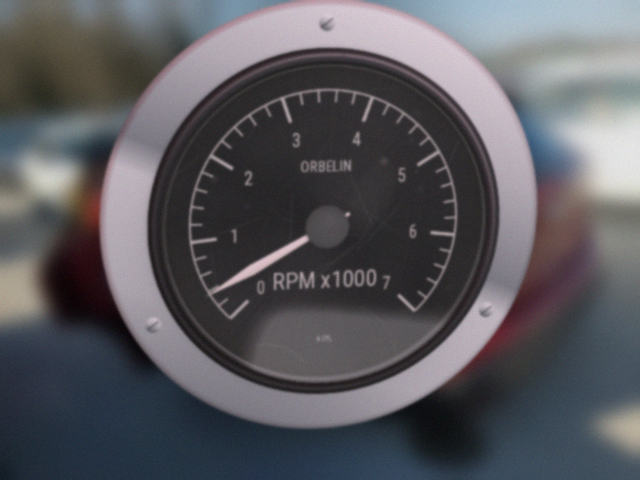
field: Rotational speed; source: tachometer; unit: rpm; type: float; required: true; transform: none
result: 400 rpm
